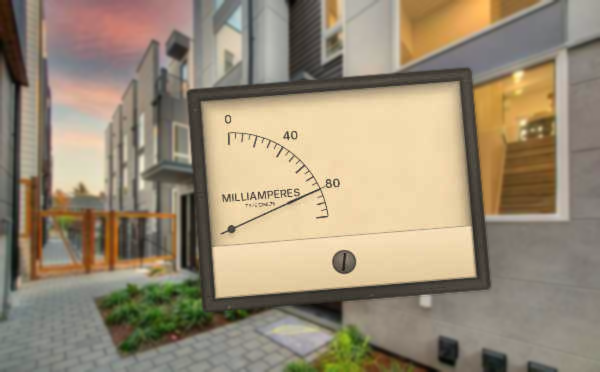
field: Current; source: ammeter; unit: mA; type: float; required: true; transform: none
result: 80 mA
